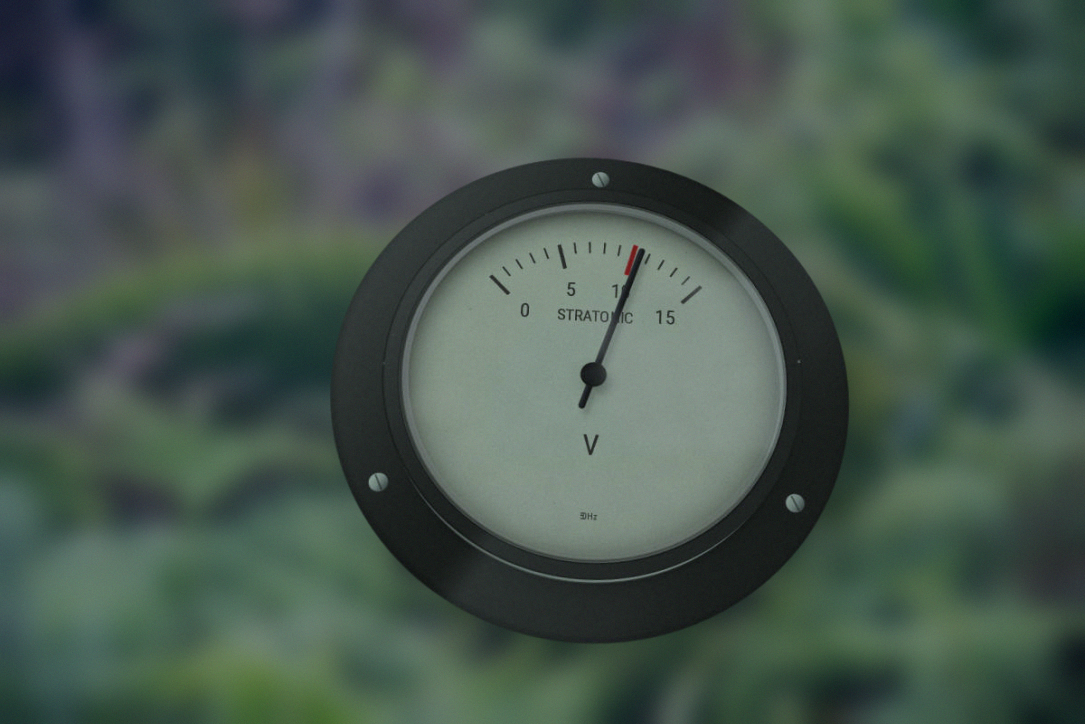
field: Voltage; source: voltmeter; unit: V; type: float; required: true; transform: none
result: 10.5 V
